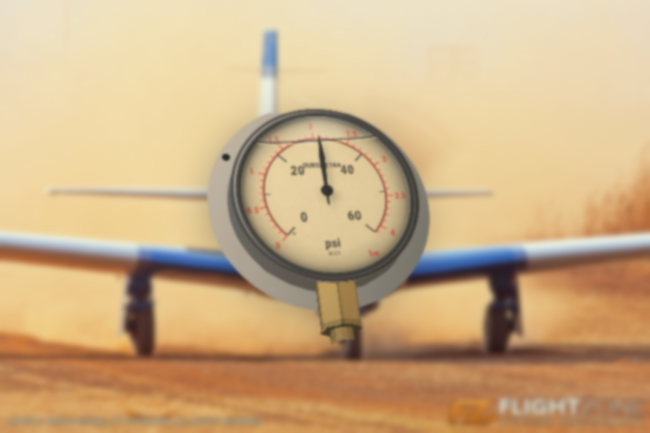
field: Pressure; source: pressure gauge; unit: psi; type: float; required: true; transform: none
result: 30 psi
